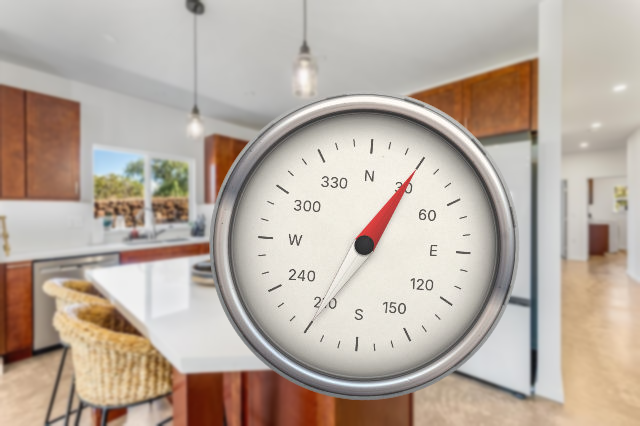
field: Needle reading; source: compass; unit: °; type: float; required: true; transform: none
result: 30 °
